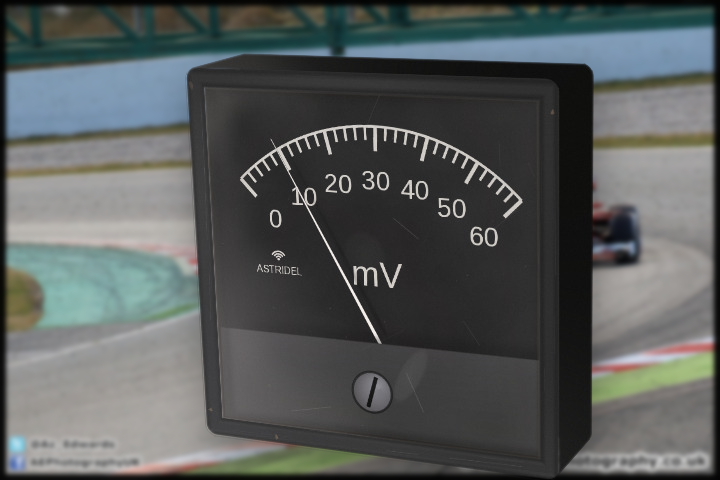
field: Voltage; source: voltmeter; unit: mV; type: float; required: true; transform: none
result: 10 mV
